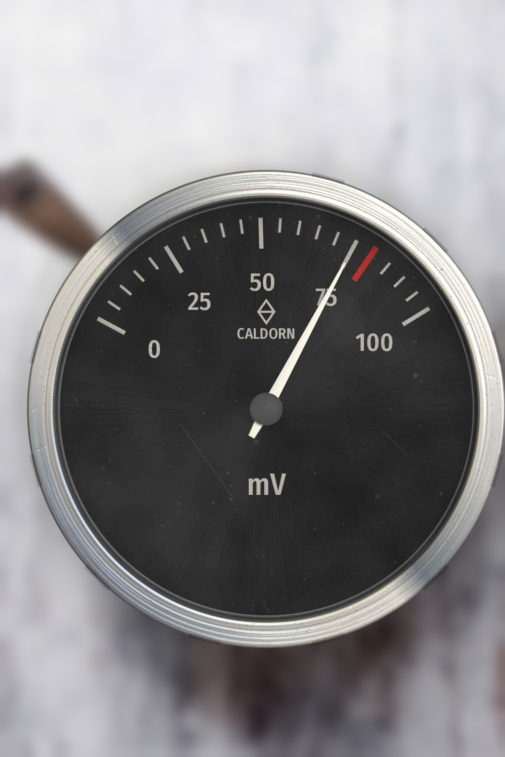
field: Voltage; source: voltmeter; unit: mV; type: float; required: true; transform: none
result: 75 mV
